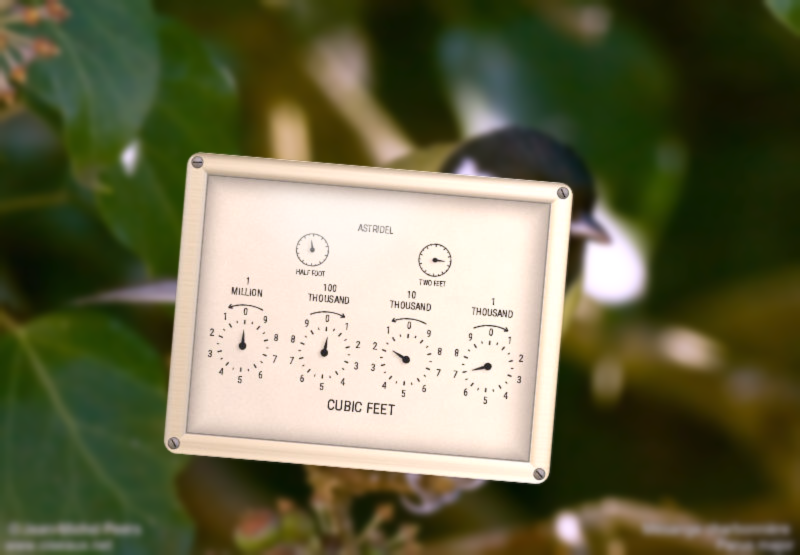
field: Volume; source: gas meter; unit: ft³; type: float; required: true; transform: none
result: 1700 ft³
